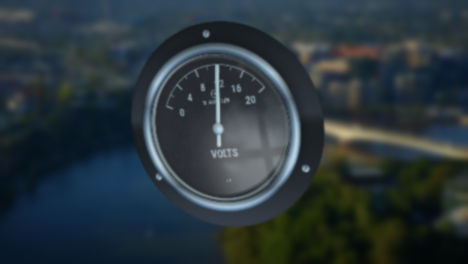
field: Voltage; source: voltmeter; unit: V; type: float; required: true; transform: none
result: 12 V
